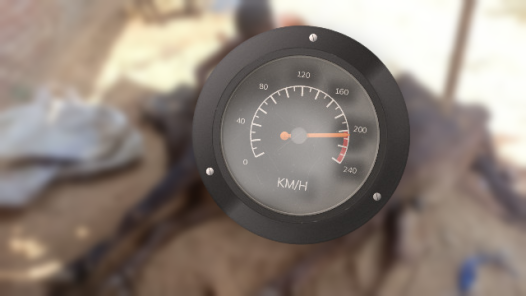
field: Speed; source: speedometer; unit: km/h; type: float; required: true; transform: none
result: 205 km/h
